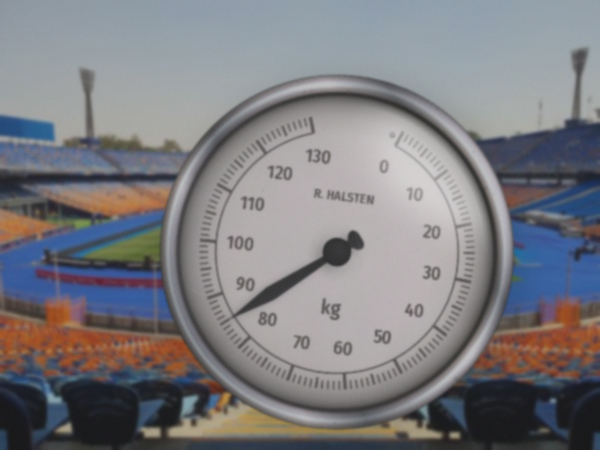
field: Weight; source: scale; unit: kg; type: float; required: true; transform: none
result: 85 kg
